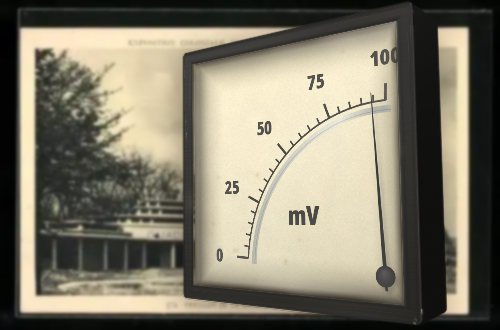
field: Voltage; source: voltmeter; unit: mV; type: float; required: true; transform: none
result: 95 mV
